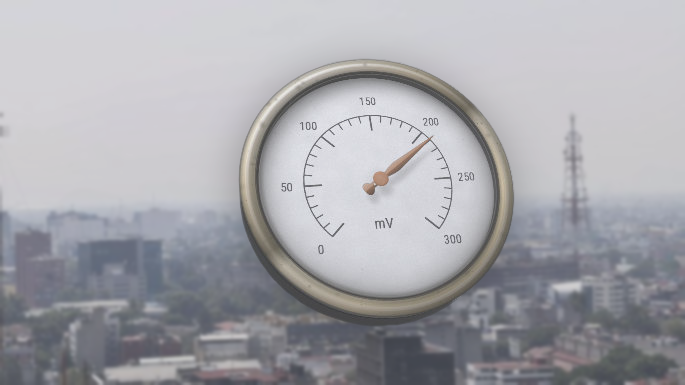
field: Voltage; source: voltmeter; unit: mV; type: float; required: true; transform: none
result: 210 mV
